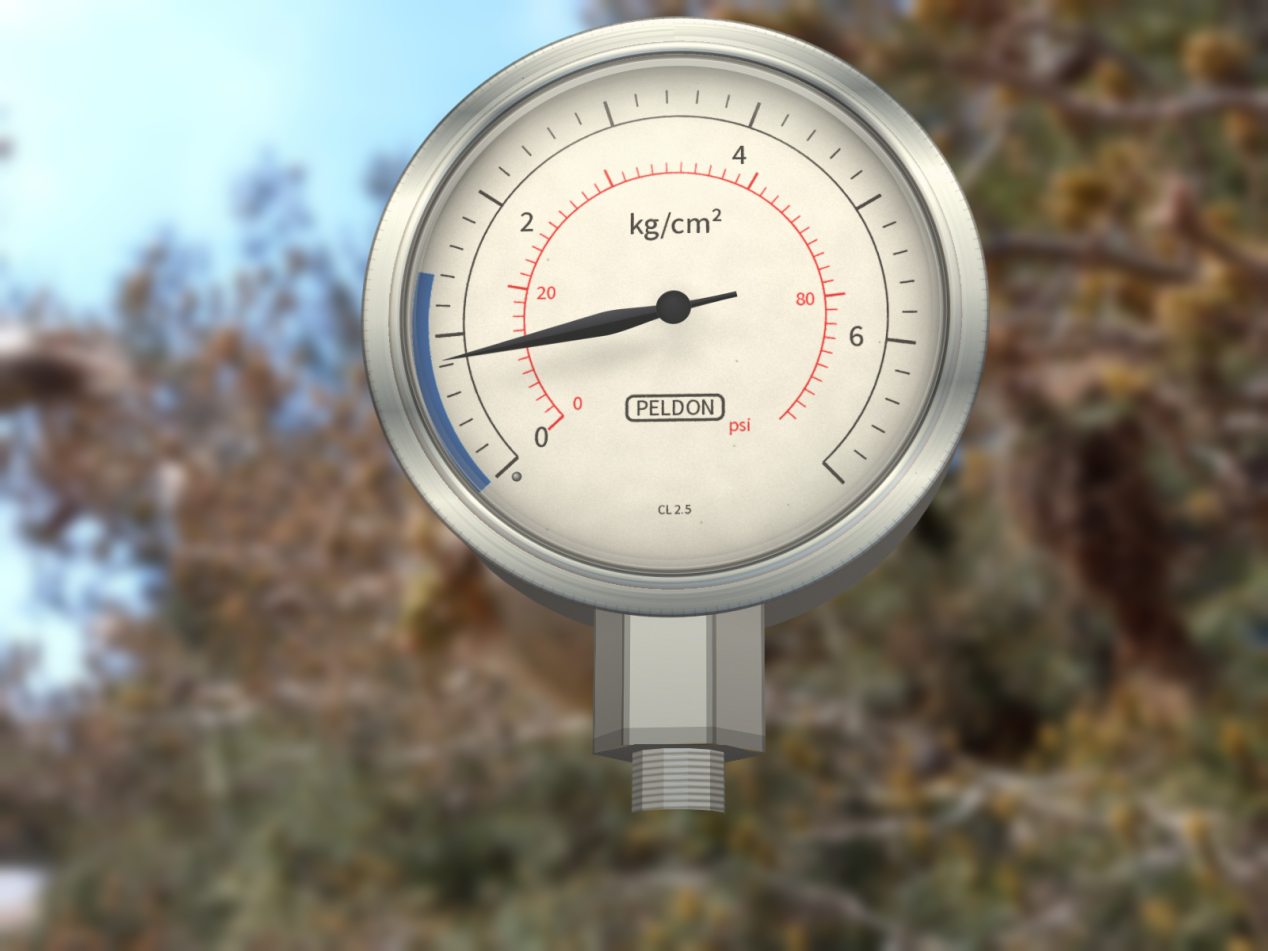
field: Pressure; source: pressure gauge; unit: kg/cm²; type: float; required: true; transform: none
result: 0.8 kg/cm²
